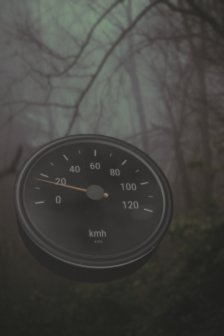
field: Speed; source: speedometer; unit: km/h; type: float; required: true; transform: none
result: 15 km/h
